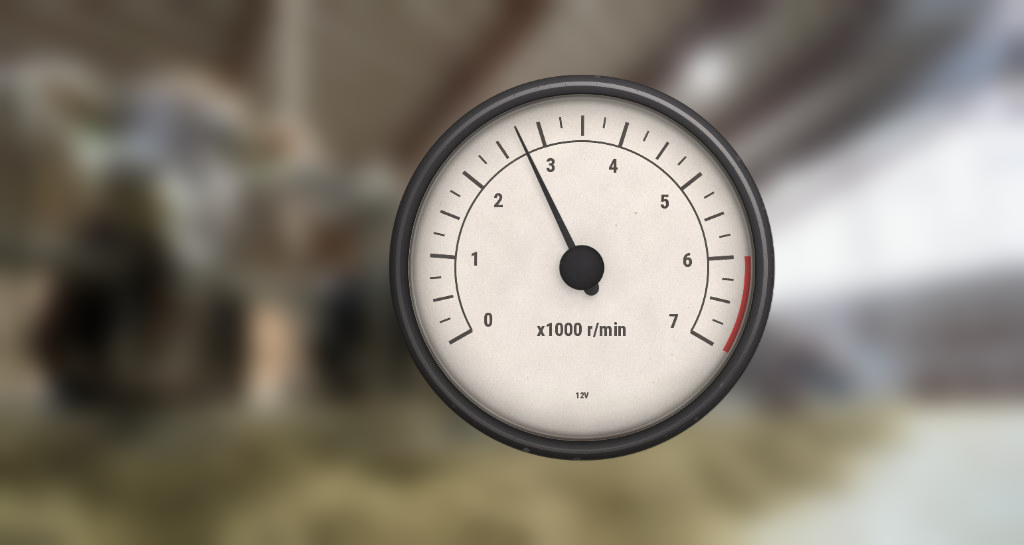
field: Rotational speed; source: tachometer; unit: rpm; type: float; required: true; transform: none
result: 2750 rpm
